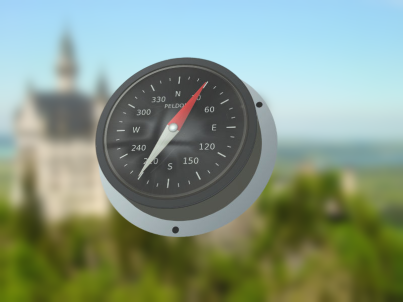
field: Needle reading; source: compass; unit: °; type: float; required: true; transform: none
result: 30 °
